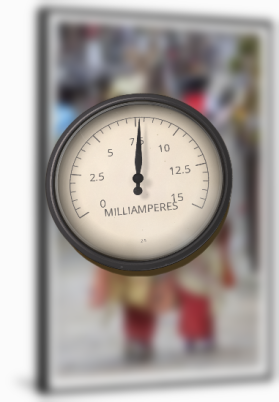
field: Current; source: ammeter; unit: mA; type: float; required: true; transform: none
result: 7.75 mA
